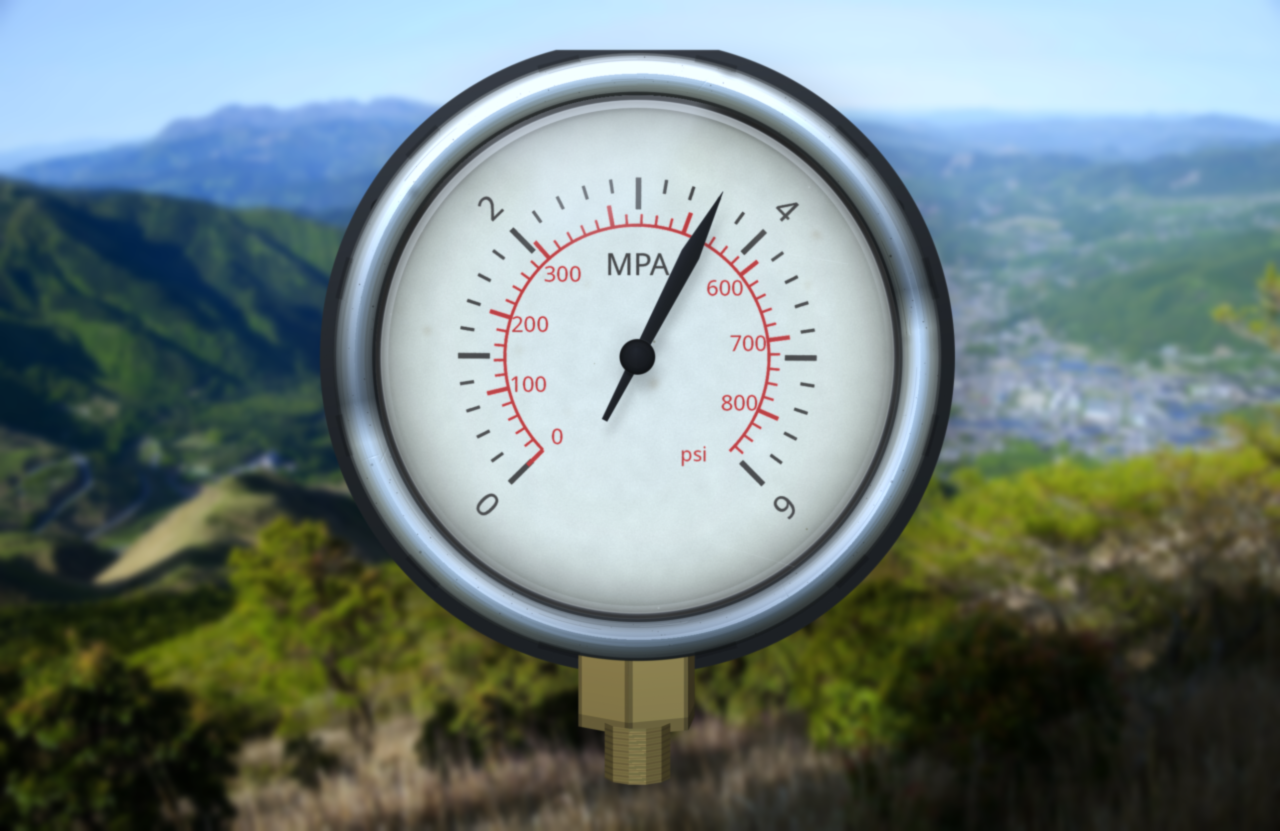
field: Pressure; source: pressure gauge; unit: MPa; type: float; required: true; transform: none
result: 3.6 MPa
